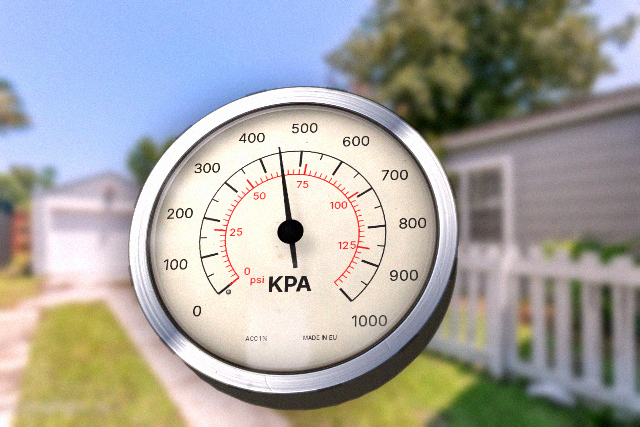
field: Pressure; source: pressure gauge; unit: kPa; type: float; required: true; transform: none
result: 450 kPa
